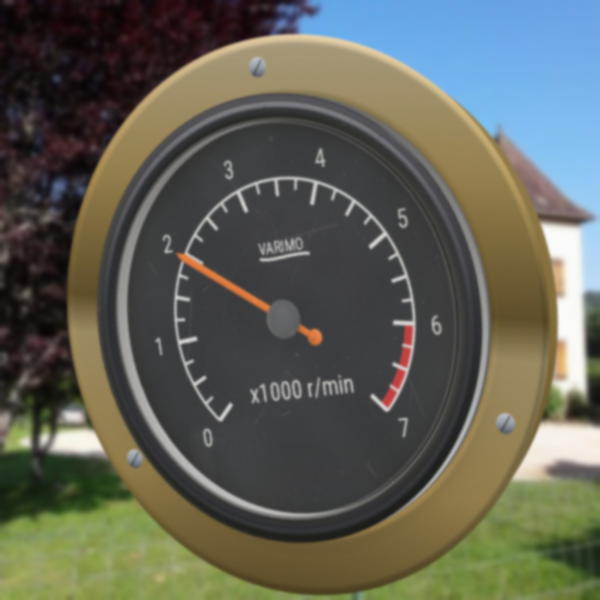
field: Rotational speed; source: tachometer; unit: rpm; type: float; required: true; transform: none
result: 2000 rpm
